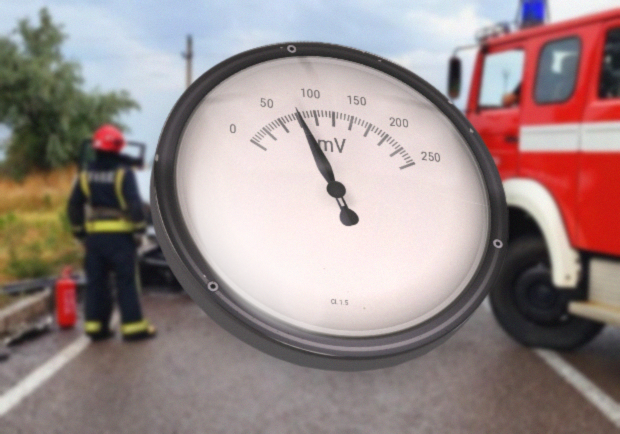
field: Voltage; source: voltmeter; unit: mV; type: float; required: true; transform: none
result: 75 mV
